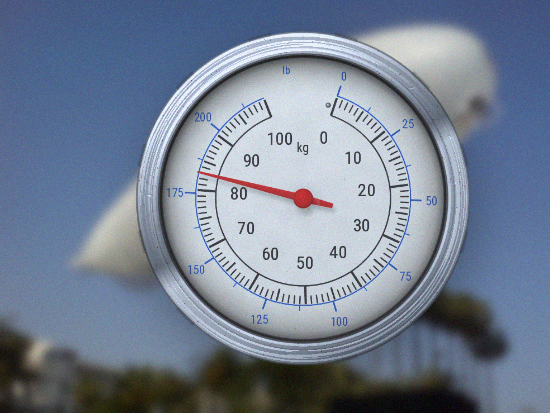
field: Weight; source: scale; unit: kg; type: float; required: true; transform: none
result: 83 kg
